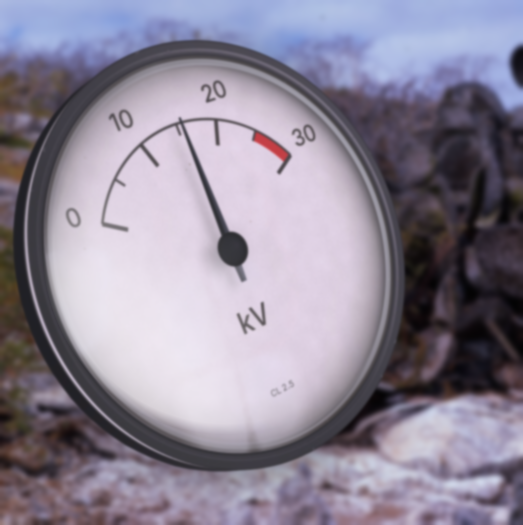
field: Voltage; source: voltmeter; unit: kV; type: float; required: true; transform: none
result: 15 kV
